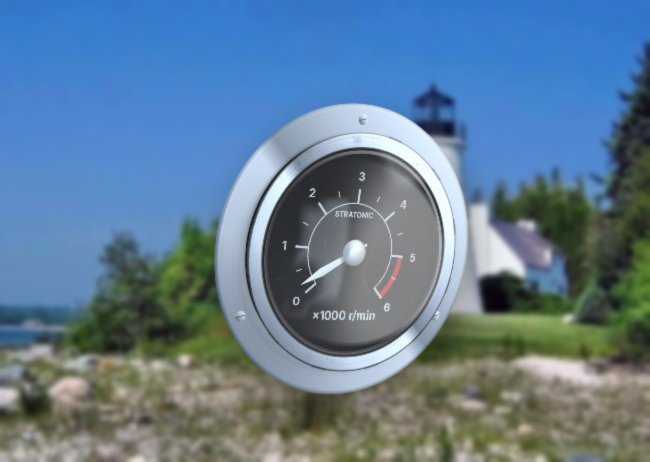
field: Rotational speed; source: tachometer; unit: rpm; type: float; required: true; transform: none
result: 250 rpm
